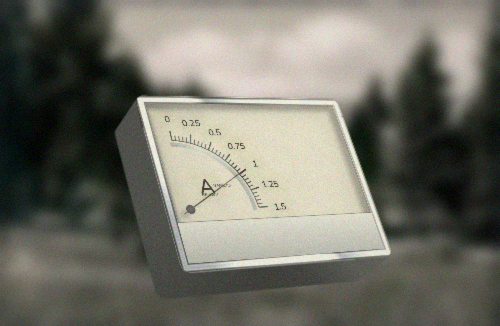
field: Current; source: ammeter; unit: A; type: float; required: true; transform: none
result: 1 A
